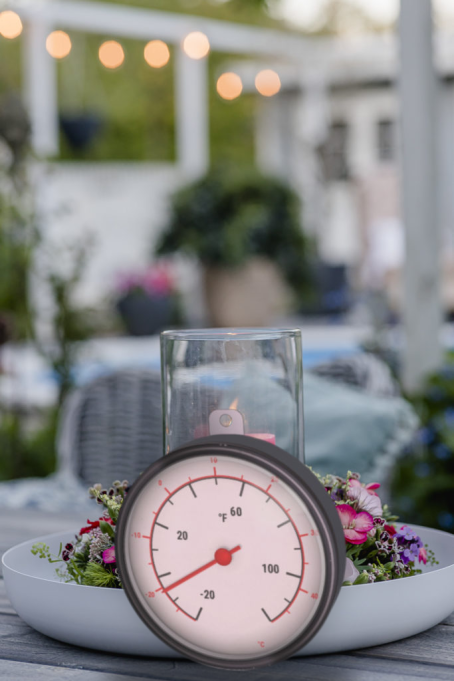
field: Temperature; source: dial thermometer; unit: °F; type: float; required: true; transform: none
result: -5 °F
